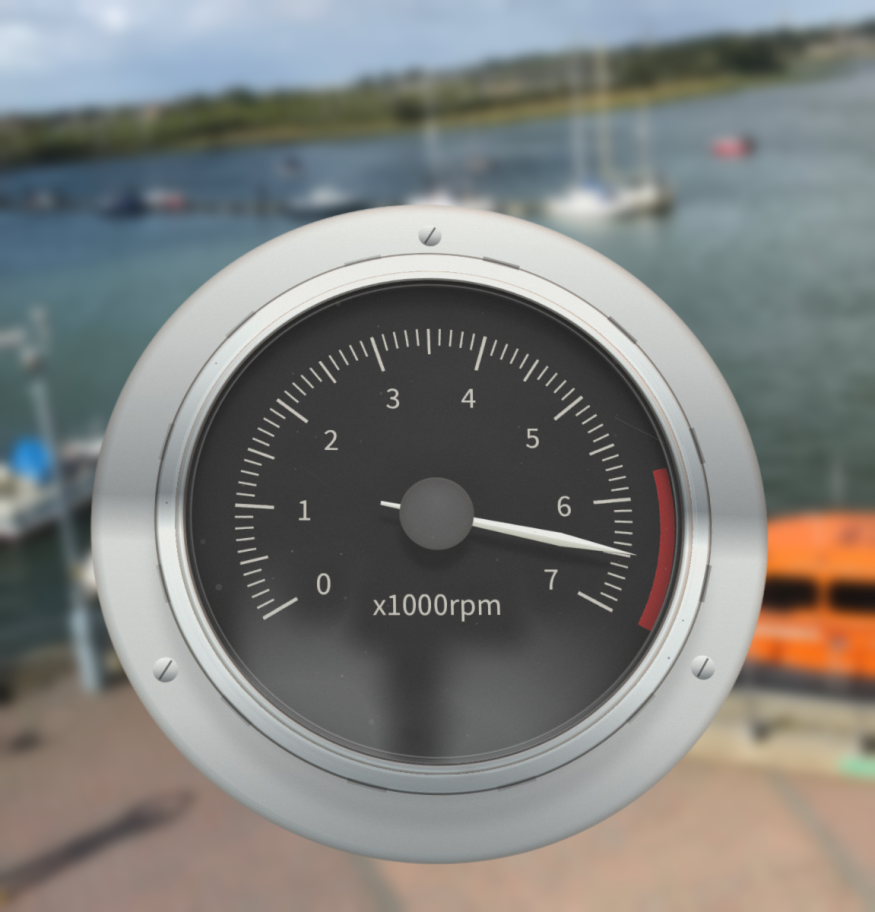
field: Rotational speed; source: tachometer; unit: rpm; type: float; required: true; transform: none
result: 6500 rpm
